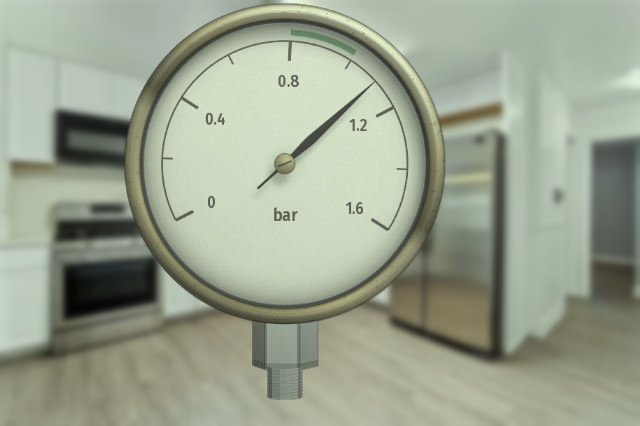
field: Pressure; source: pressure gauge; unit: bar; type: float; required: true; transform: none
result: 1.1 bar
